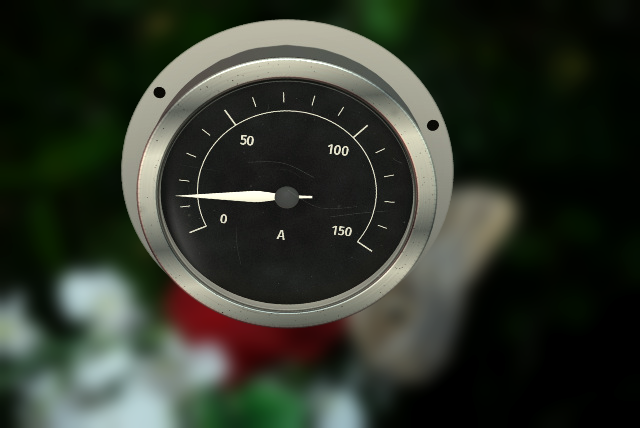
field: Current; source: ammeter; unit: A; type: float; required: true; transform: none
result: 15 A
